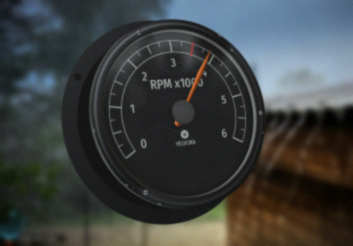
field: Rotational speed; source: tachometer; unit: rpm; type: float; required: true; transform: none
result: 3875 rpm
